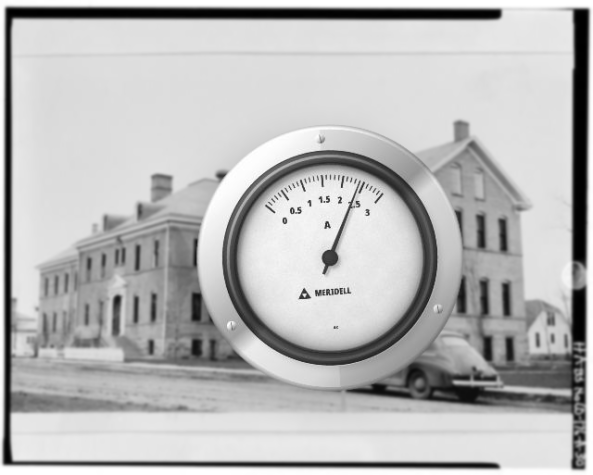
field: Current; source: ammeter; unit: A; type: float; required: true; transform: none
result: 2.4 A
